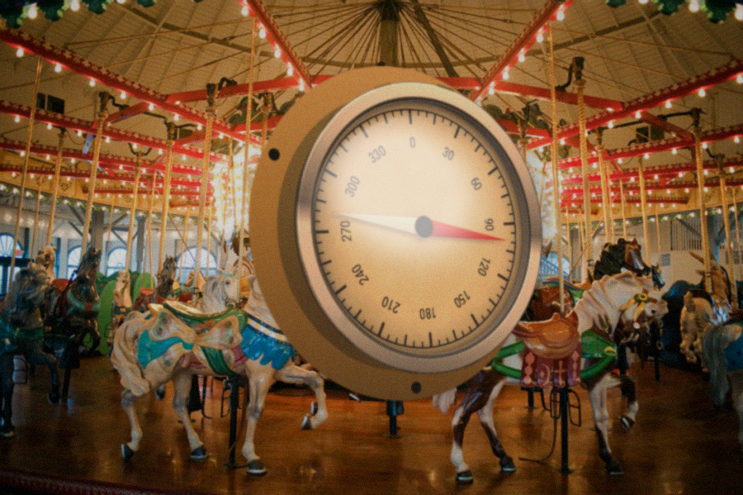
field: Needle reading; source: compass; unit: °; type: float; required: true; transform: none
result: 100 °
